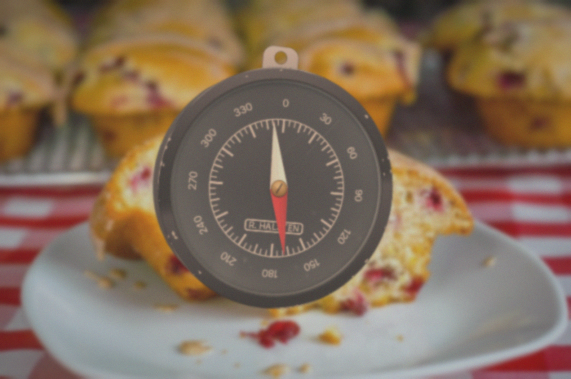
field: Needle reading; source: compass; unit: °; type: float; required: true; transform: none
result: 170 °
